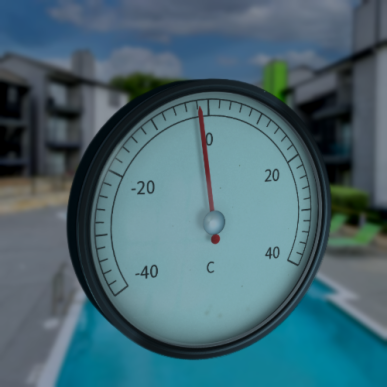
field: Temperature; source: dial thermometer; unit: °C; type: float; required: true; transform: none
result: -2 °C
